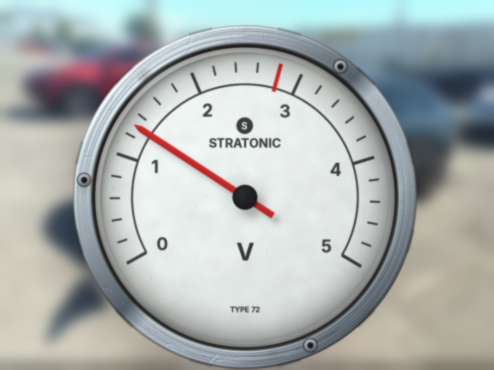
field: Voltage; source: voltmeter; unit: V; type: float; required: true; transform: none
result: 1.3 V
